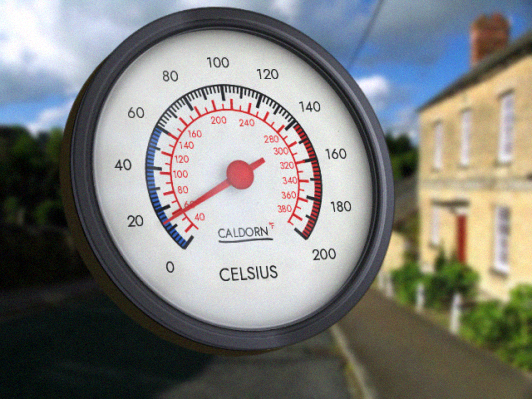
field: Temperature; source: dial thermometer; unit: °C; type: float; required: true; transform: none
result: 14 °C
